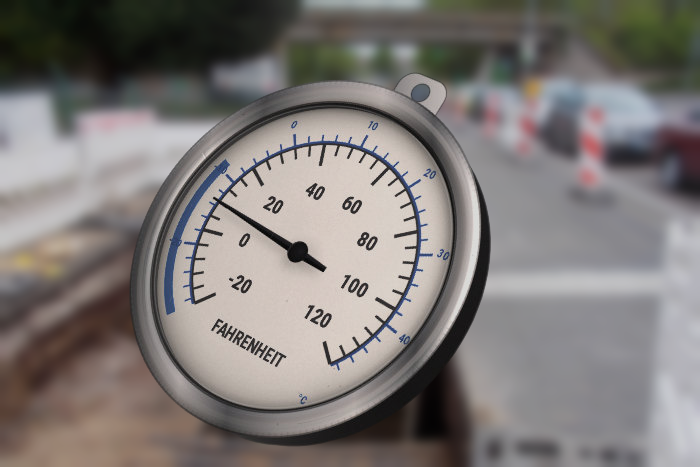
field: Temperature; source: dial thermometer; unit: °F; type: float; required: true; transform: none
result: 8 °F
